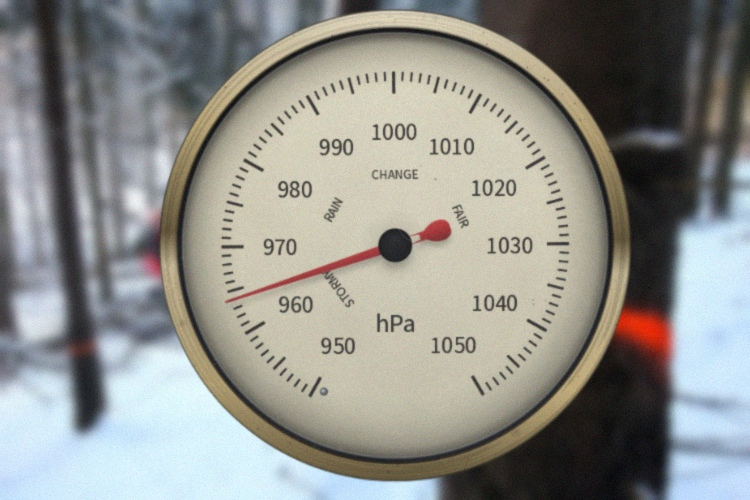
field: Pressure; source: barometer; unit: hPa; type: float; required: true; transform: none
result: 964 hPa
